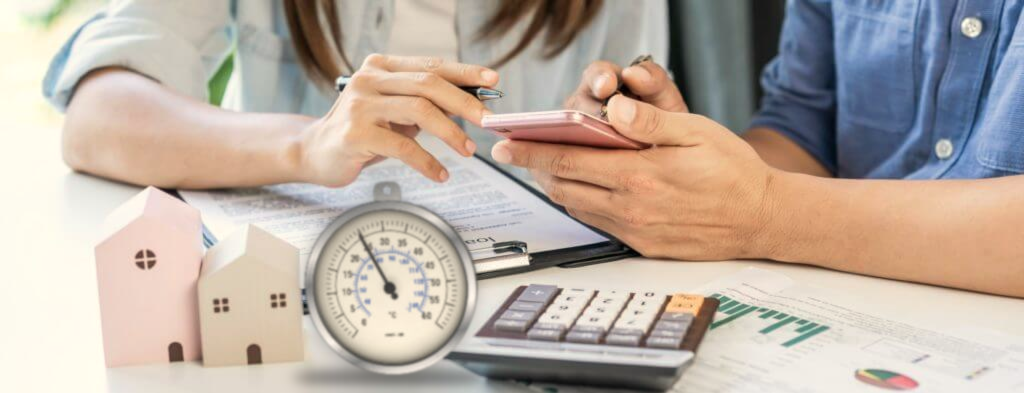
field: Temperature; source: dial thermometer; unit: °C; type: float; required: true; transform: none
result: 25 °C
